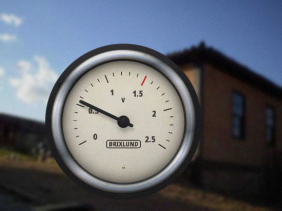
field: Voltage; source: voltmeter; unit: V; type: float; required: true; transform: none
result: 0.55 V
